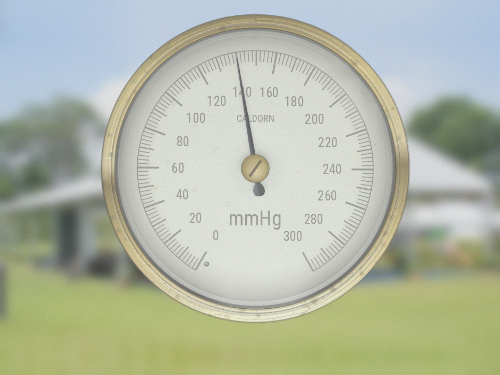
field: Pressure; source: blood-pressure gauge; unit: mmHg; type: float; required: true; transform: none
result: 140 mmHg
